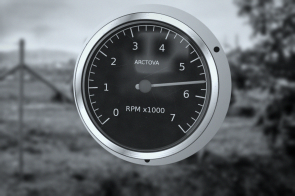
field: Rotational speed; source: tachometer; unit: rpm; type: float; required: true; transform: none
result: 5600 rpm
